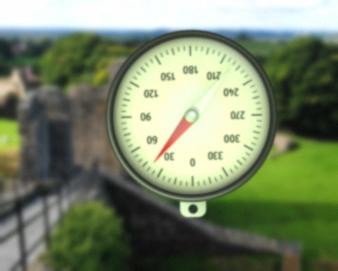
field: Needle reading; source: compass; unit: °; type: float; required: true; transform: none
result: 40 °
